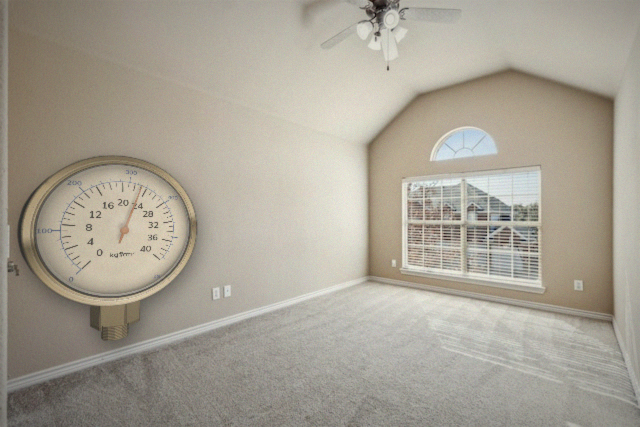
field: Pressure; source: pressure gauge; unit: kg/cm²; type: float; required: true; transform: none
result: 23 kg/cm²
